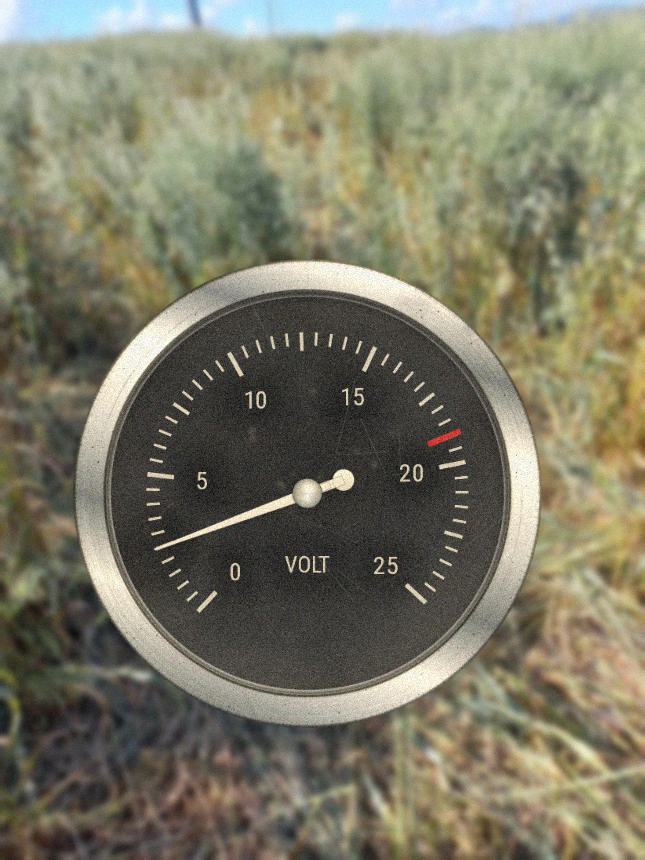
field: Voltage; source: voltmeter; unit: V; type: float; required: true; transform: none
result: 2.5 V
